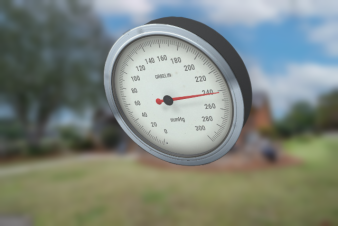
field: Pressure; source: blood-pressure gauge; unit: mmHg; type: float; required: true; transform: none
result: 240 mmHg
